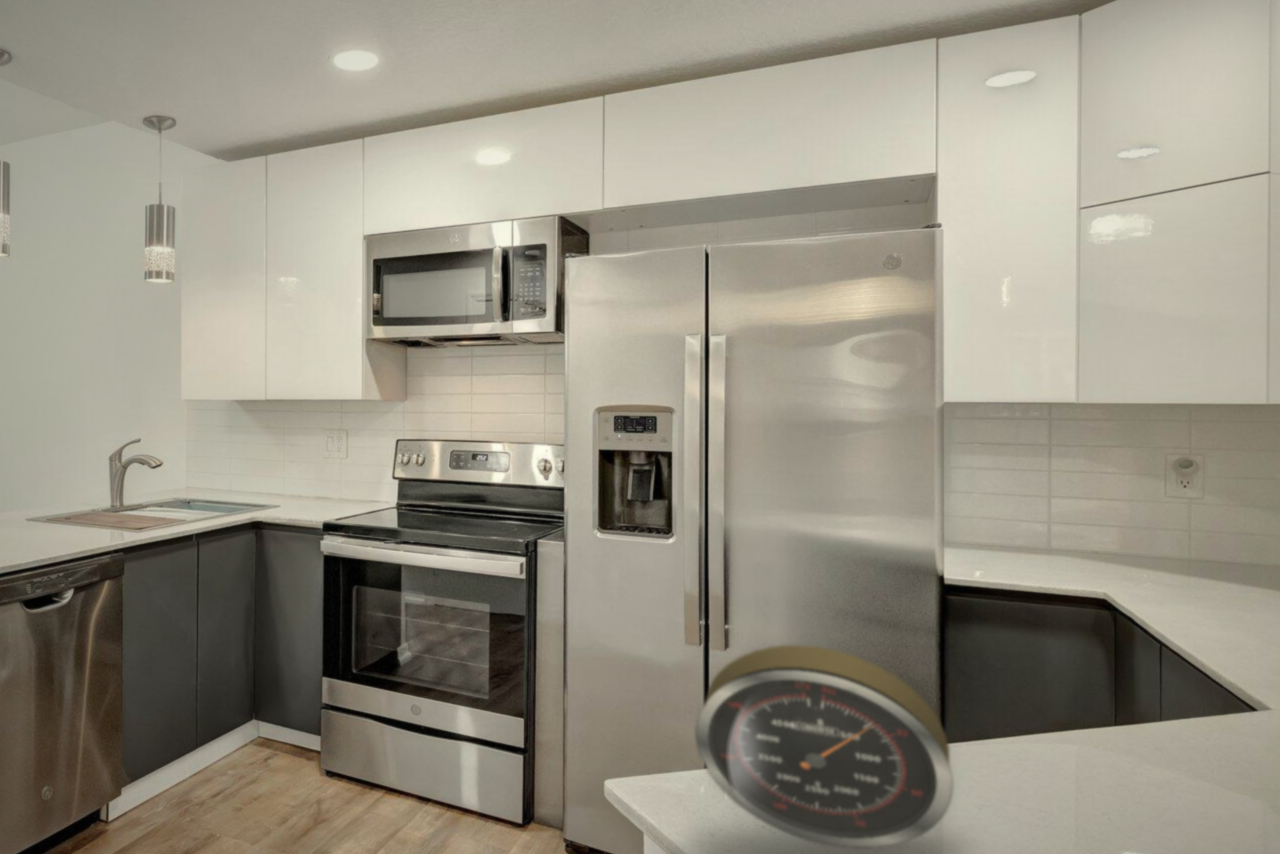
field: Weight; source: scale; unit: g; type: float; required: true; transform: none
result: 500 g
